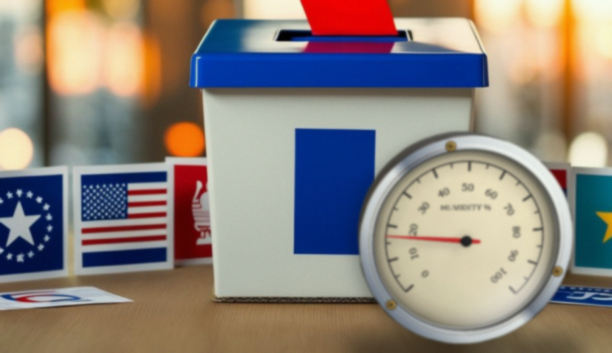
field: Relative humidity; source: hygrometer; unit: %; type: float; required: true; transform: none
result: 17.5 %
